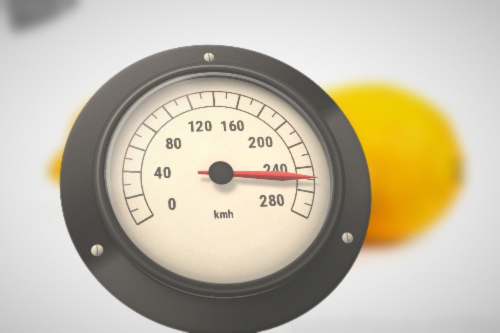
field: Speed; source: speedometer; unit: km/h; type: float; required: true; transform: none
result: 250 km/h
